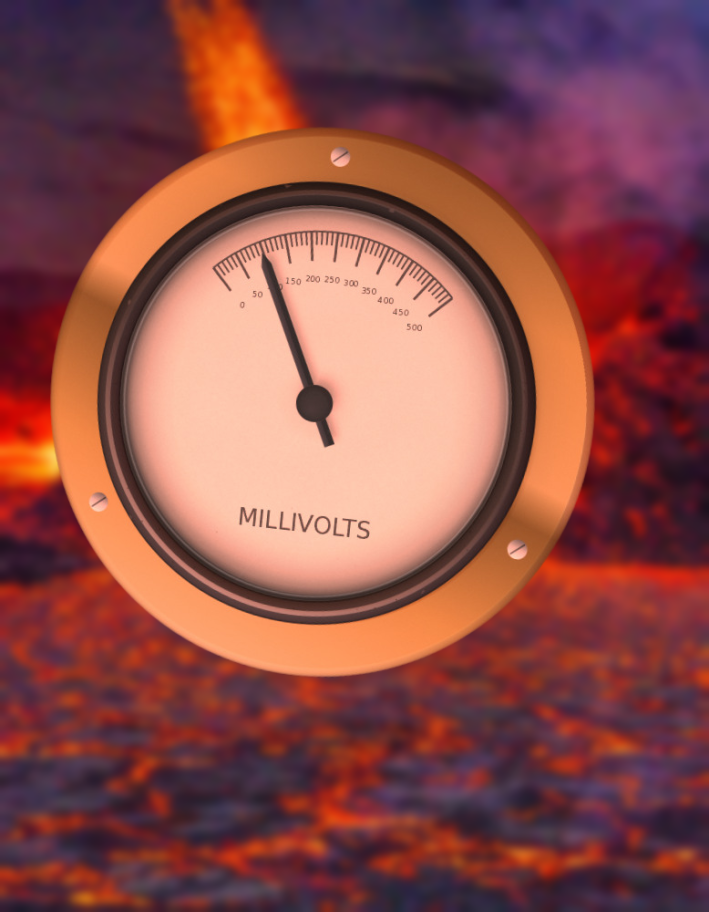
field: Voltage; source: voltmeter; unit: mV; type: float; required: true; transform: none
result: 100 mV
